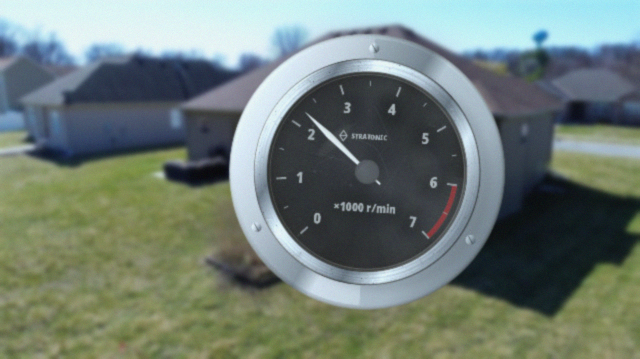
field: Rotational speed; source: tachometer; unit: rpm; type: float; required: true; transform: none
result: 2250 rpm
